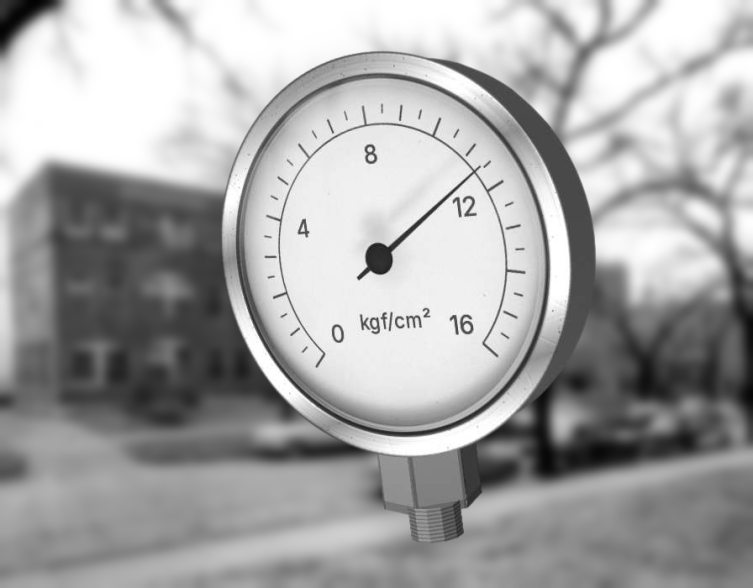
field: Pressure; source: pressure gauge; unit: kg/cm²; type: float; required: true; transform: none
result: 11.5 kg/cm²
